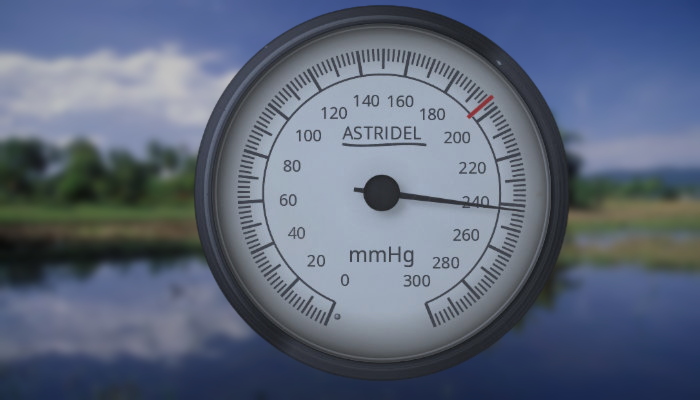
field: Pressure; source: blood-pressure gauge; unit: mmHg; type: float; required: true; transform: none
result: 242 mmHg
